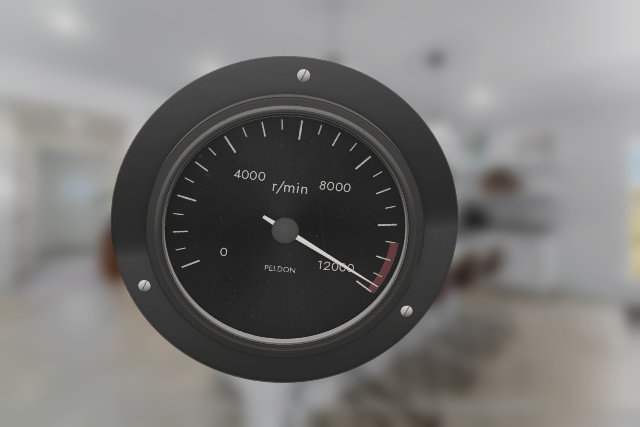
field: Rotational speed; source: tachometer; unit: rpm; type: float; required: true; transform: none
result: 11750 rpm
